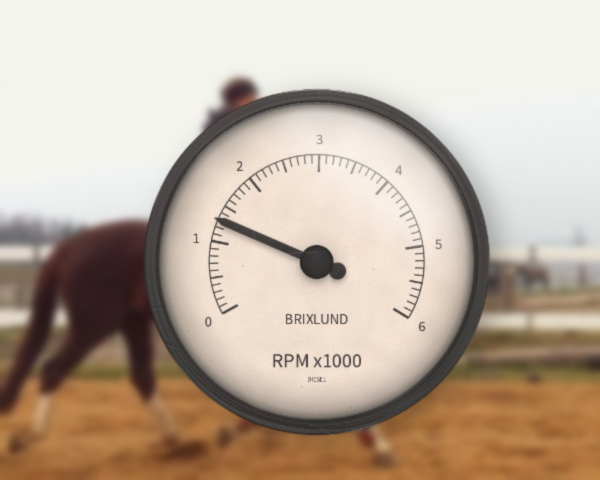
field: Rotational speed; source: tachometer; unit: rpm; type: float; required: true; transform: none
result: 1300 rpm
